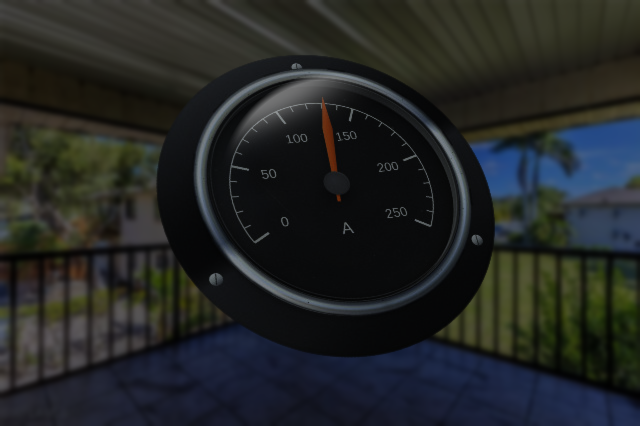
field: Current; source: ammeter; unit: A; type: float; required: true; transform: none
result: 130 A
